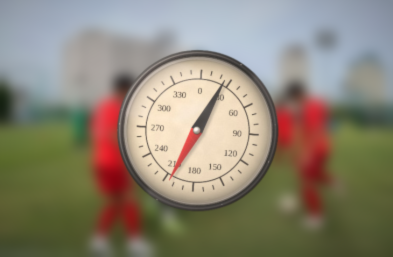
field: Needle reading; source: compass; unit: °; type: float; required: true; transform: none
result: 205 °
